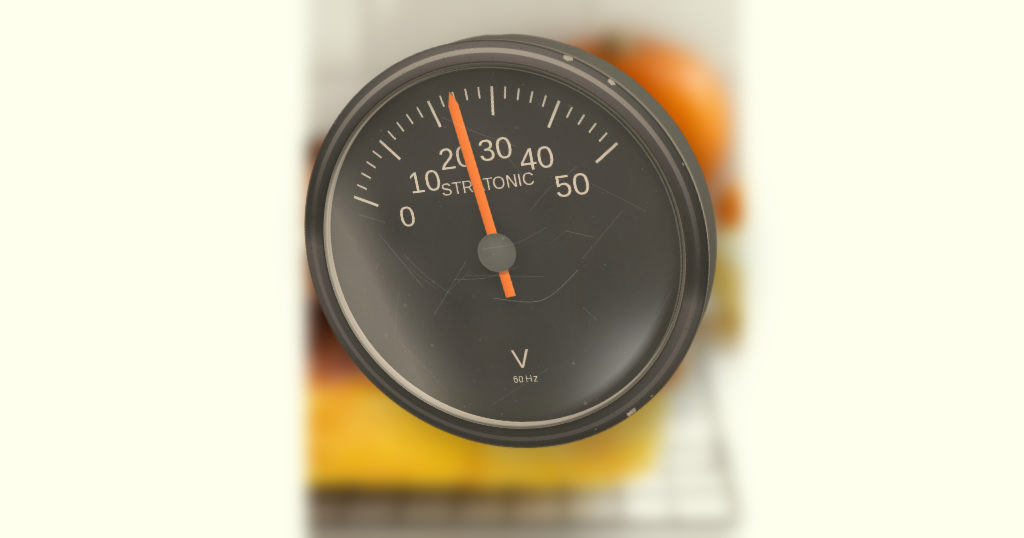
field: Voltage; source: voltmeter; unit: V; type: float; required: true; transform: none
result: 24 V
